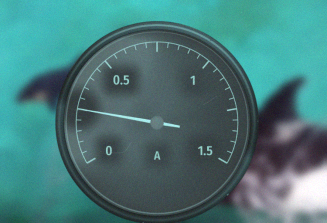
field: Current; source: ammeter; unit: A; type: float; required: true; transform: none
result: 0.25 A
